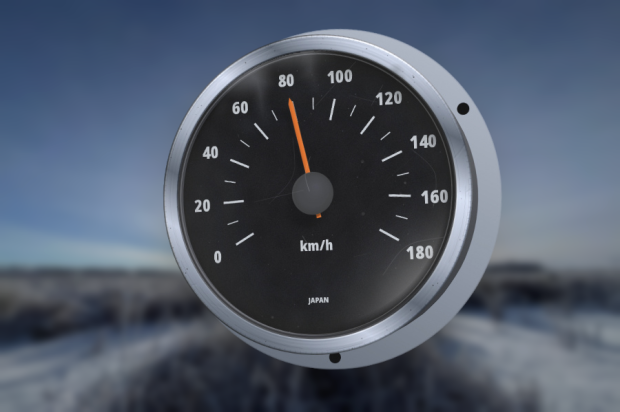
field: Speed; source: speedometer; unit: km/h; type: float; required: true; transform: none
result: 80 km/h
